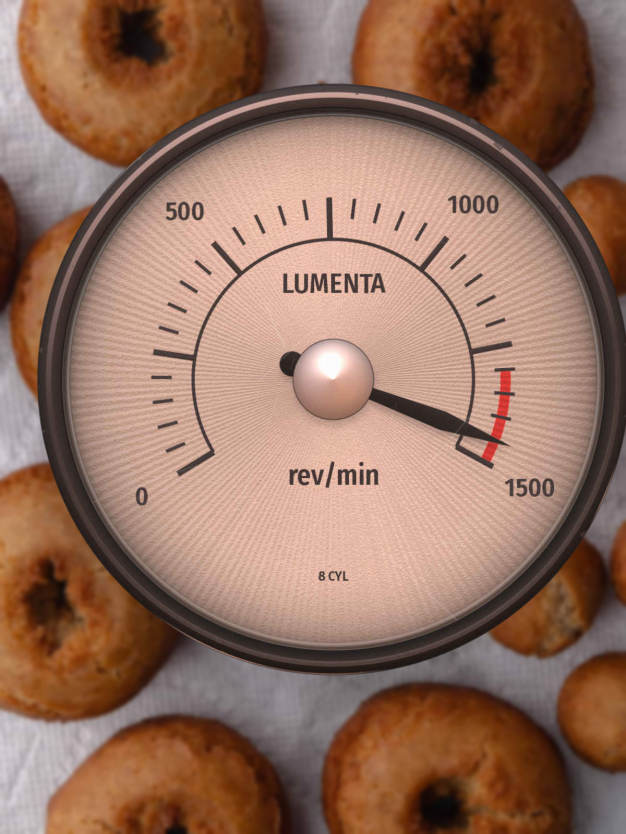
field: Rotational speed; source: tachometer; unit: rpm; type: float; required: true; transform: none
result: 1450 rpm
